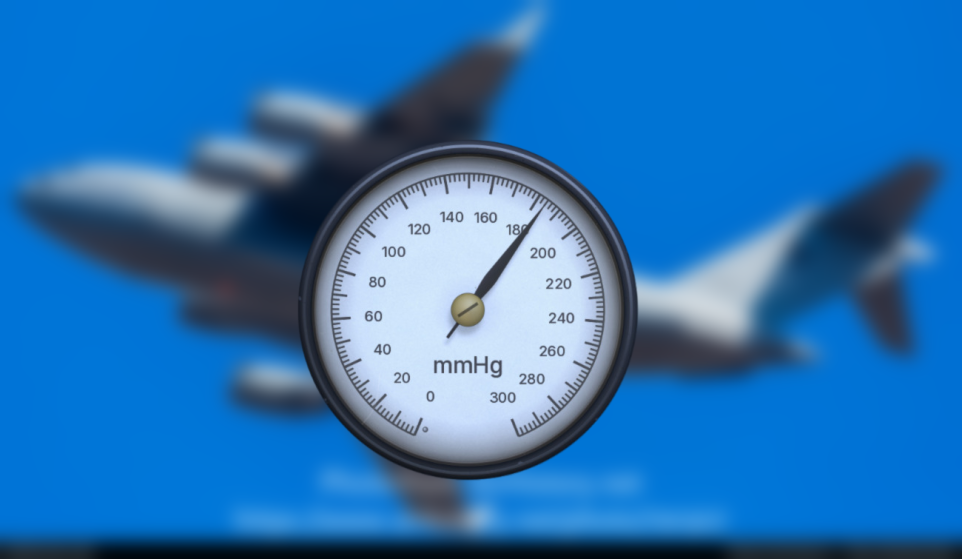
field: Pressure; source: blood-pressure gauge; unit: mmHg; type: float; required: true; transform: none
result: 184 mmHg
